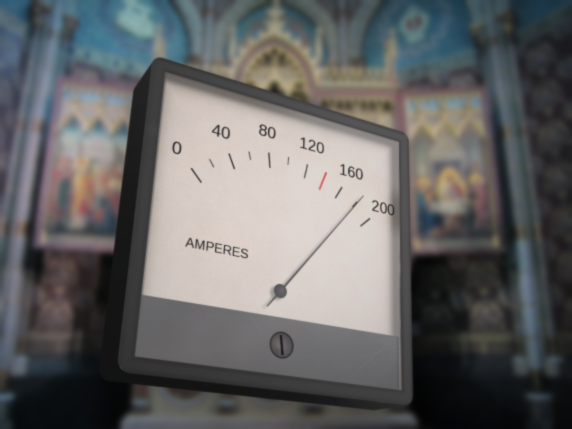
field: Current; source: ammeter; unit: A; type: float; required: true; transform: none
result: 180 A
